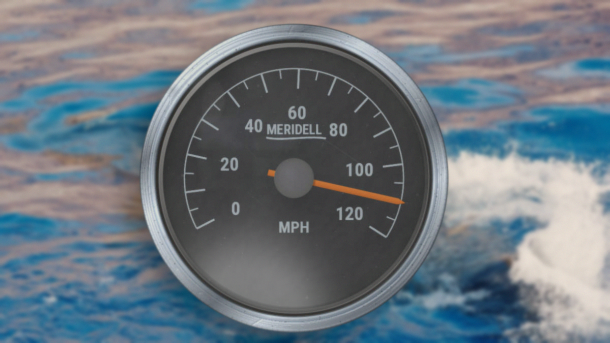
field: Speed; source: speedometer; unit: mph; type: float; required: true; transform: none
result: 110 mph
